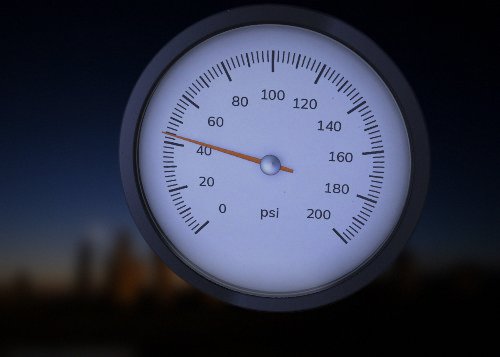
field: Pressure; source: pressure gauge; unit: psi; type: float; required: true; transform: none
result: 44 psi
